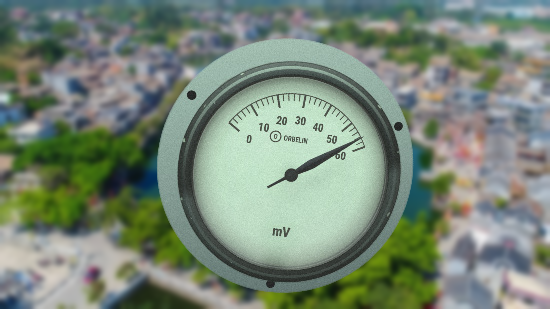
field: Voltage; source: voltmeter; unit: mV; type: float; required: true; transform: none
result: 56 mV
